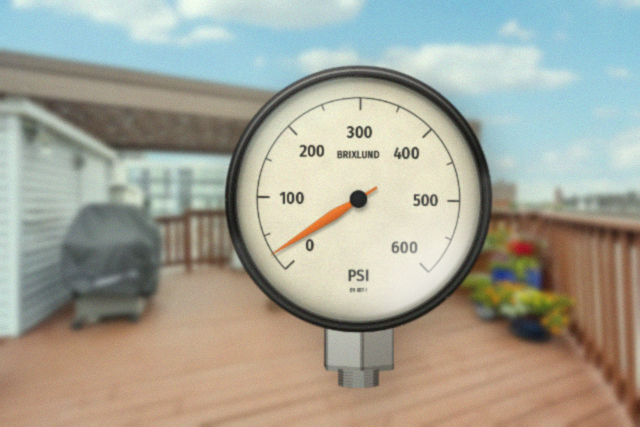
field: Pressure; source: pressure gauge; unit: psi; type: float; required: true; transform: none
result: 25 psi
